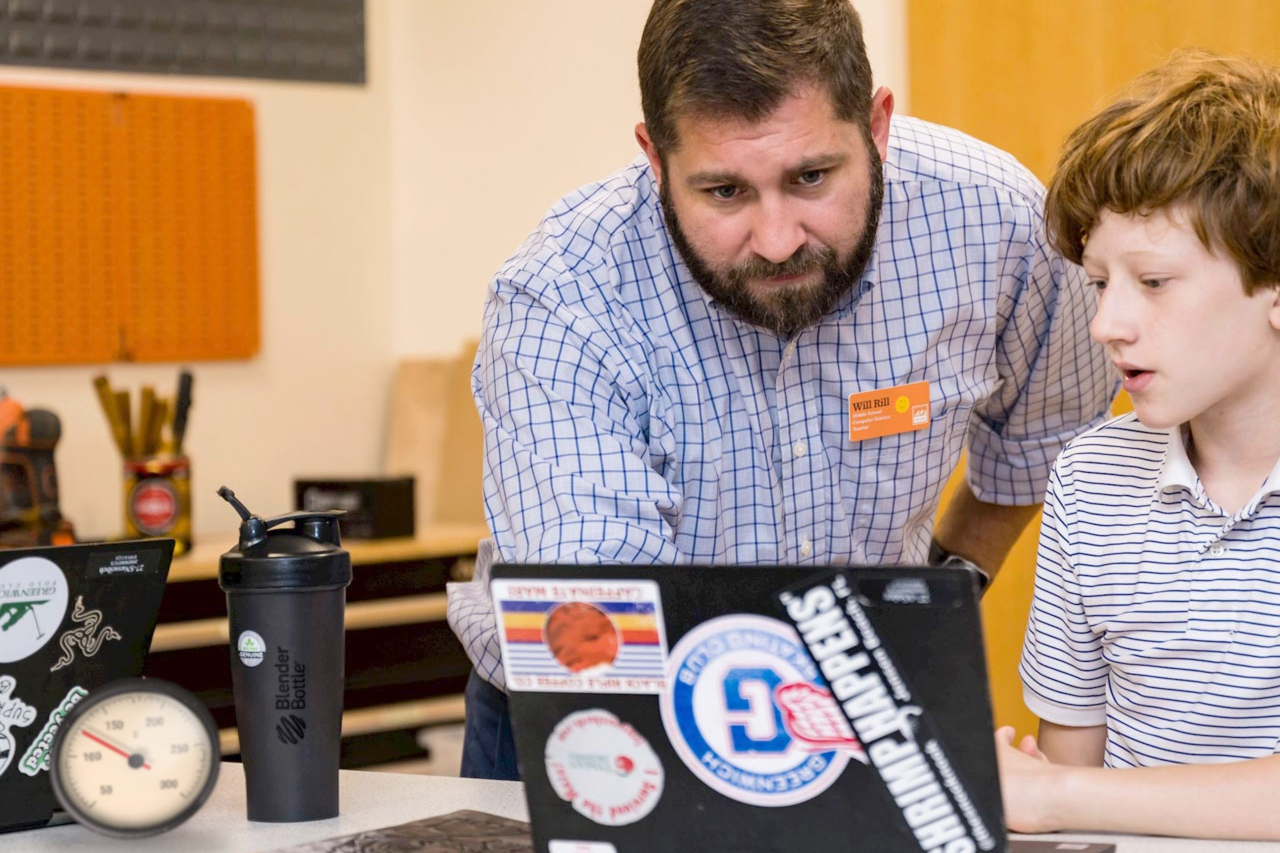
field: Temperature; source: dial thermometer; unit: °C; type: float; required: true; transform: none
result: 125 °C
